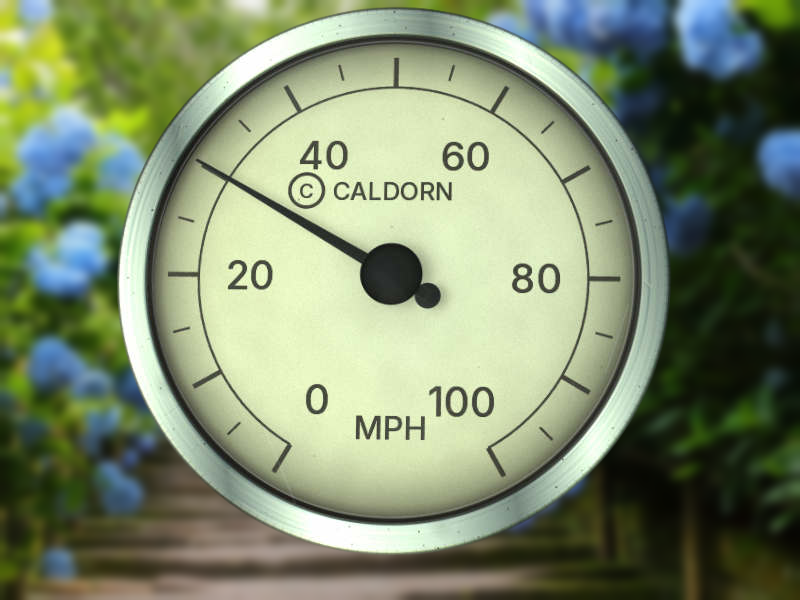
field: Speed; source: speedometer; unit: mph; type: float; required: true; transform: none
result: 30 mph
